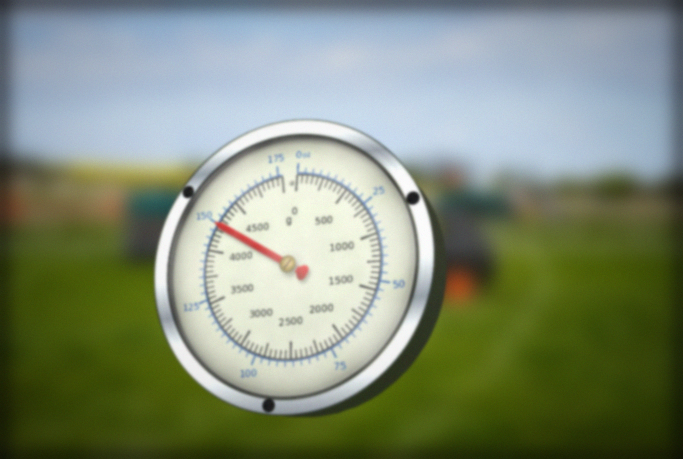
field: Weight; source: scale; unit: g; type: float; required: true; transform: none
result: 4250 g
